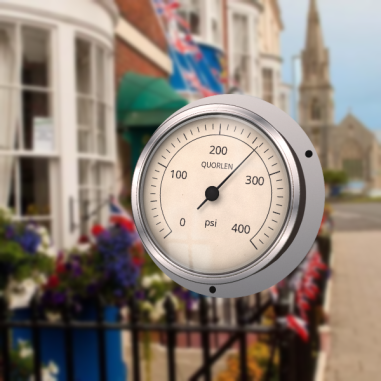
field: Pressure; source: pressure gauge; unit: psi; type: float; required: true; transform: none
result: 260 psi
